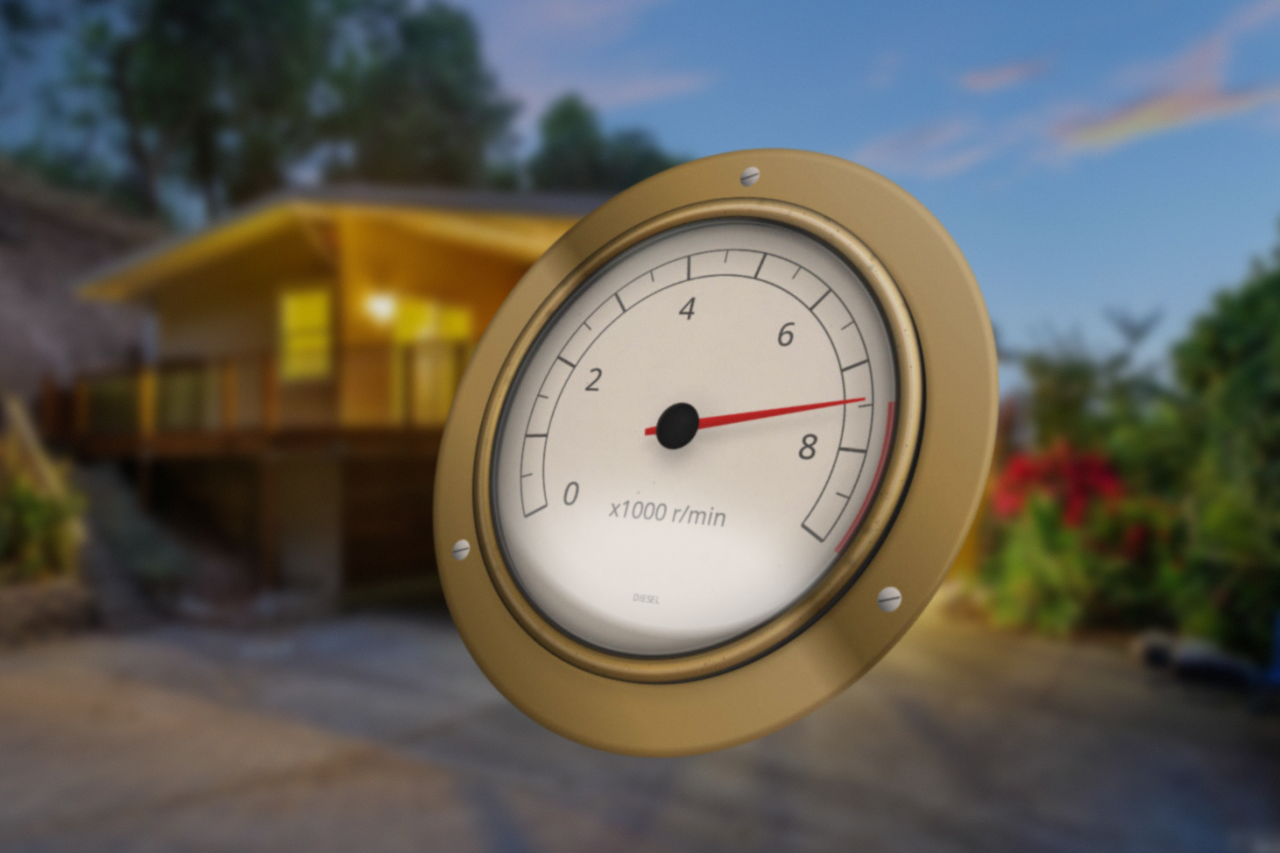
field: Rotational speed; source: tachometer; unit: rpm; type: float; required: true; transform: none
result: 7500 rpm
